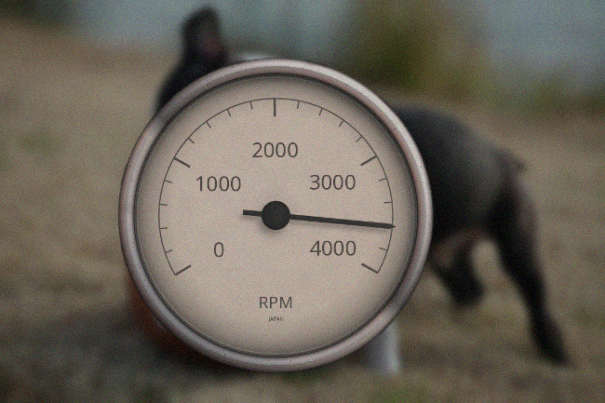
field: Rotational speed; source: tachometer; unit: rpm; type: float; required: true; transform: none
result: 3600 rpm
